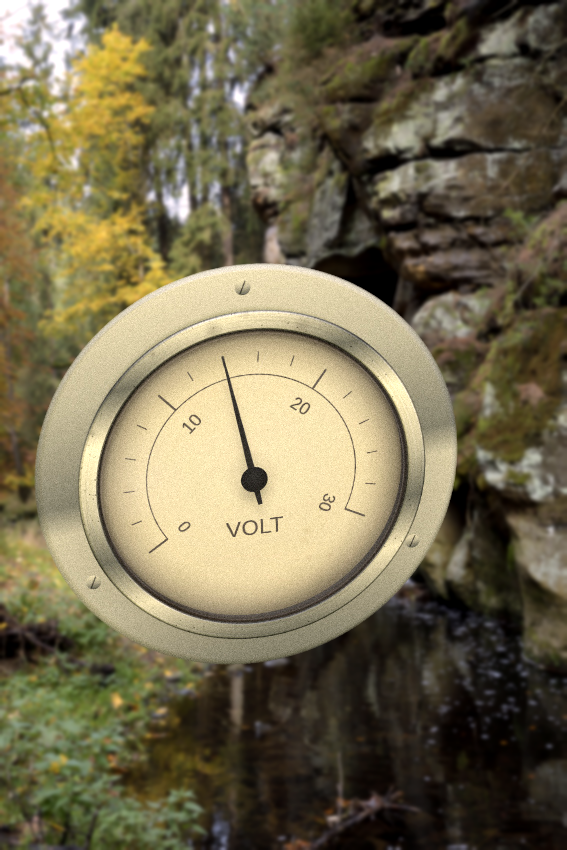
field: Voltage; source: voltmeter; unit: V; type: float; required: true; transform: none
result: 14 V
